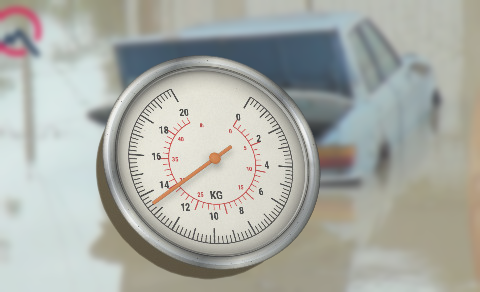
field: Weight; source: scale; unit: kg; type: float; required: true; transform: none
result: 13.4 kg
